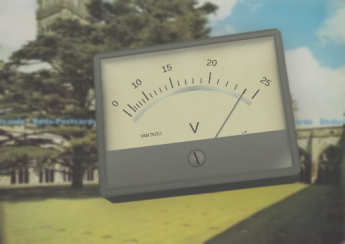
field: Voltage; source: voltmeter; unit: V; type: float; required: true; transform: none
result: 24 V
